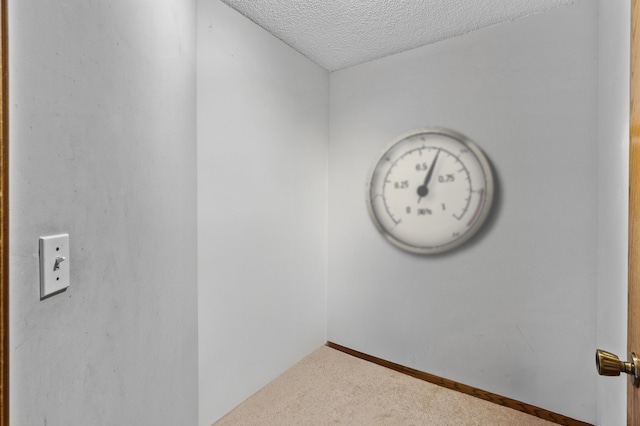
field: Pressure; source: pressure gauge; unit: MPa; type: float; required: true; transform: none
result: 0.6 MPa
